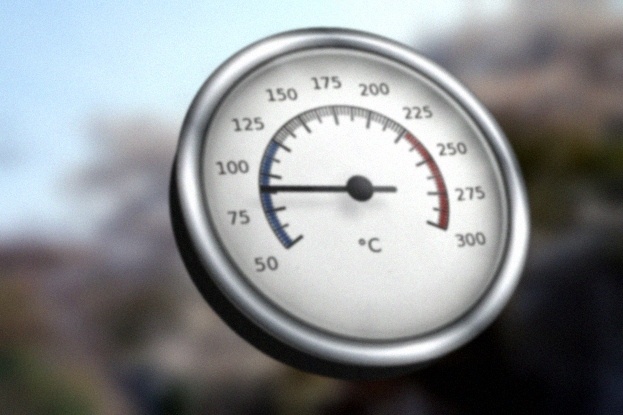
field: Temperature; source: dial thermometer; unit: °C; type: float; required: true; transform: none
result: 87.5 °C
